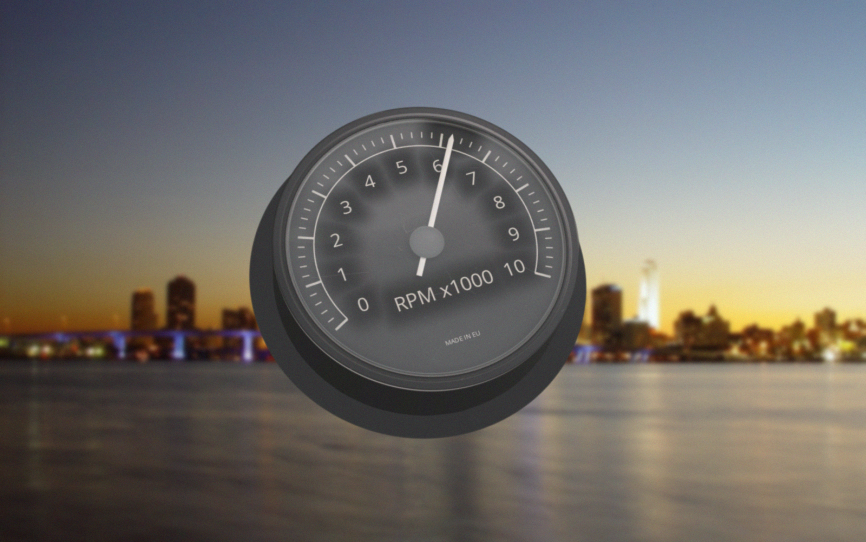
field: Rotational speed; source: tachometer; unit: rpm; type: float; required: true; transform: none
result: 6200 rpm
